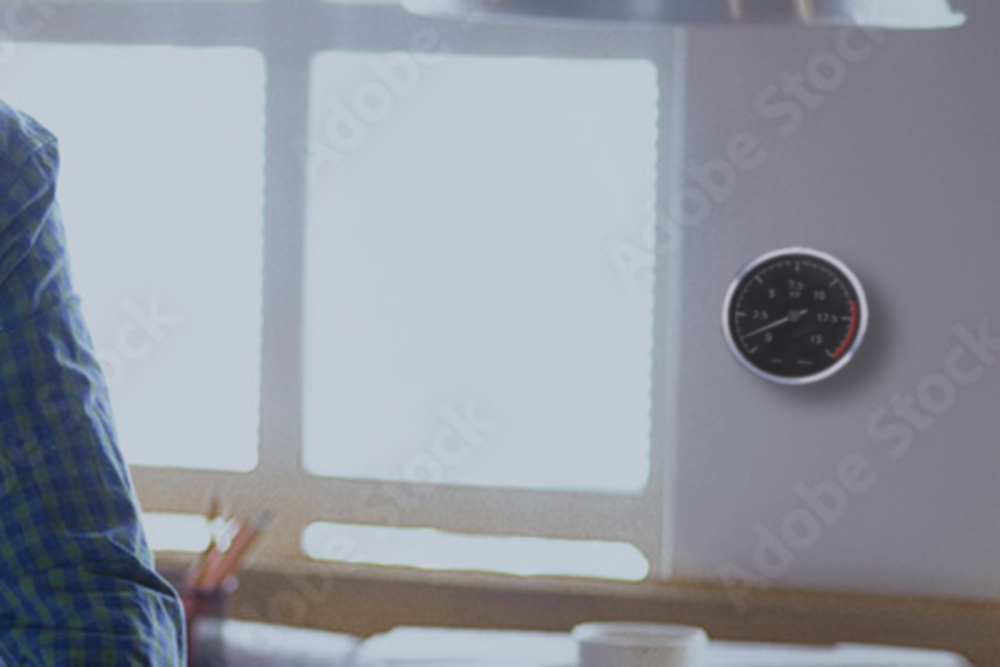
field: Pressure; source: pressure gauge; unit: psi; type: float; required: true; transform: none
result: 1 psi
